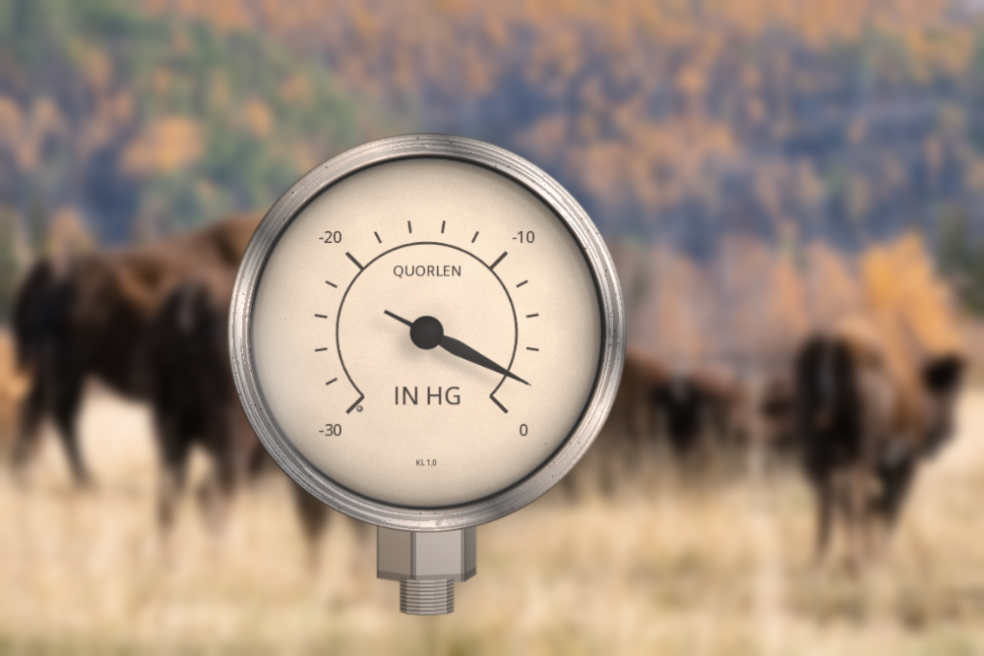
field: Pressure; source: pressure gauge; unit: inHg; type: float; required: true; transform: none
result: -2 inHg
